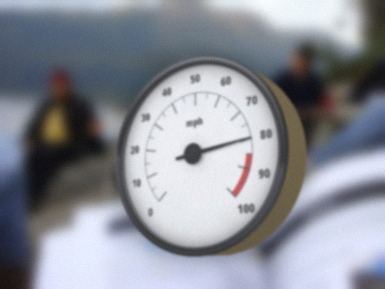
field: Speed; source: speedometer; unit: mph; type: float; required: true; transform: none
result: 80 mph
